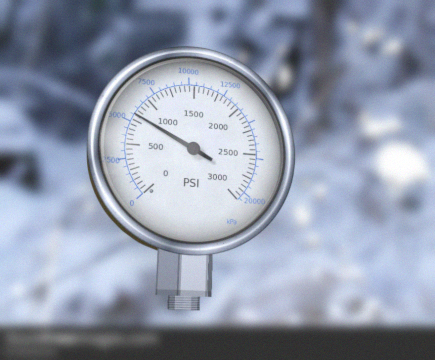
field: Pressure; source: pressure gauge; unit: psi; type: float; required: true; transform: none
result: 800 psi
